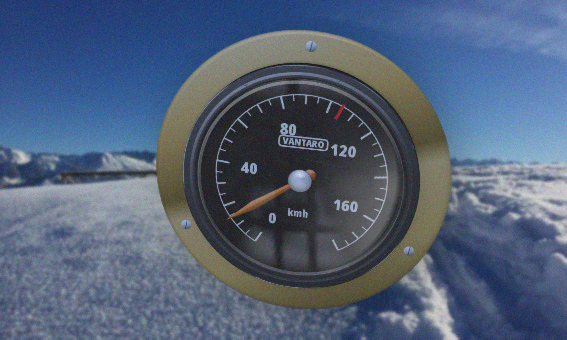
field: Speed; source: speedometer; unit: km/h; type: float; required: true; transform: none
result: 15 km/h
